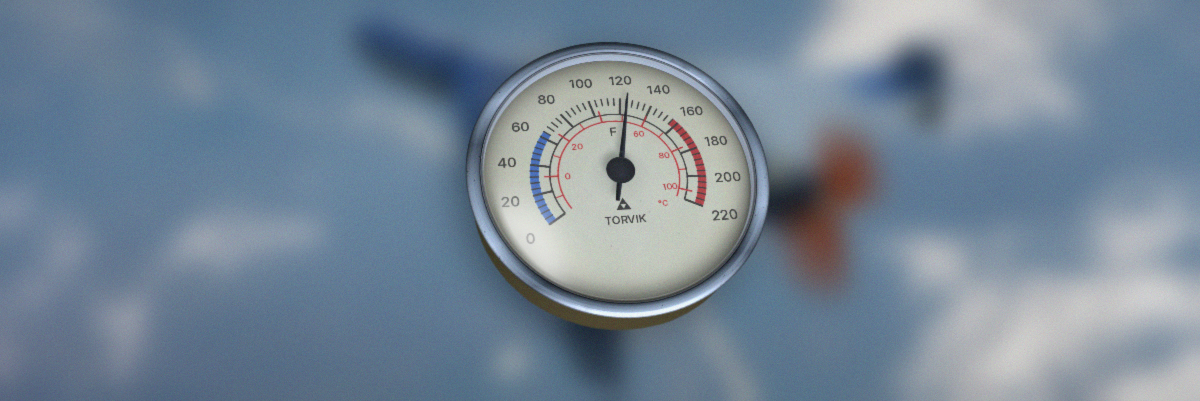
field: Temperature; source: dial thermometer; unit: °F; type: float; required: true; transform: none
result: 124 °F
